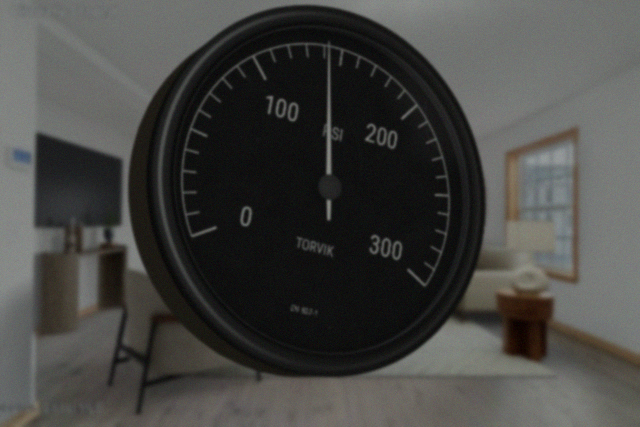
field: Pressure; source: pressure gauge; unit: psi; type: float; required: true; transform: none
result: 140 psi
